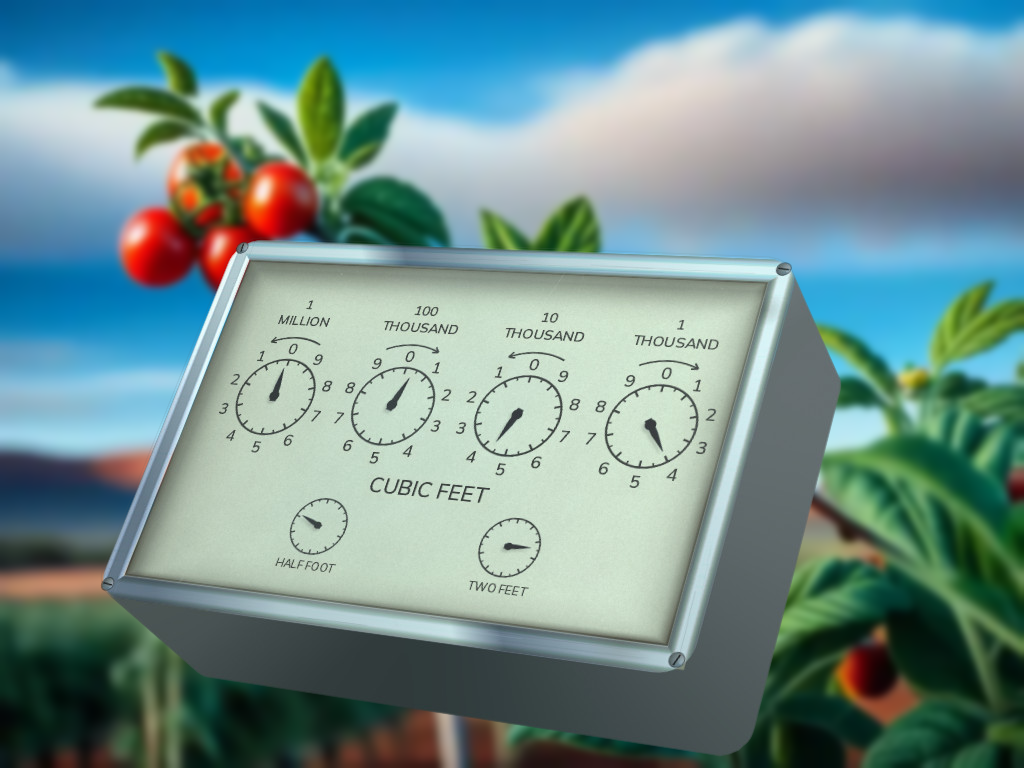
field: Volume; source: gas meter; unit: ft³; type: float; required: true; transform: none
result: 4400 ft³
